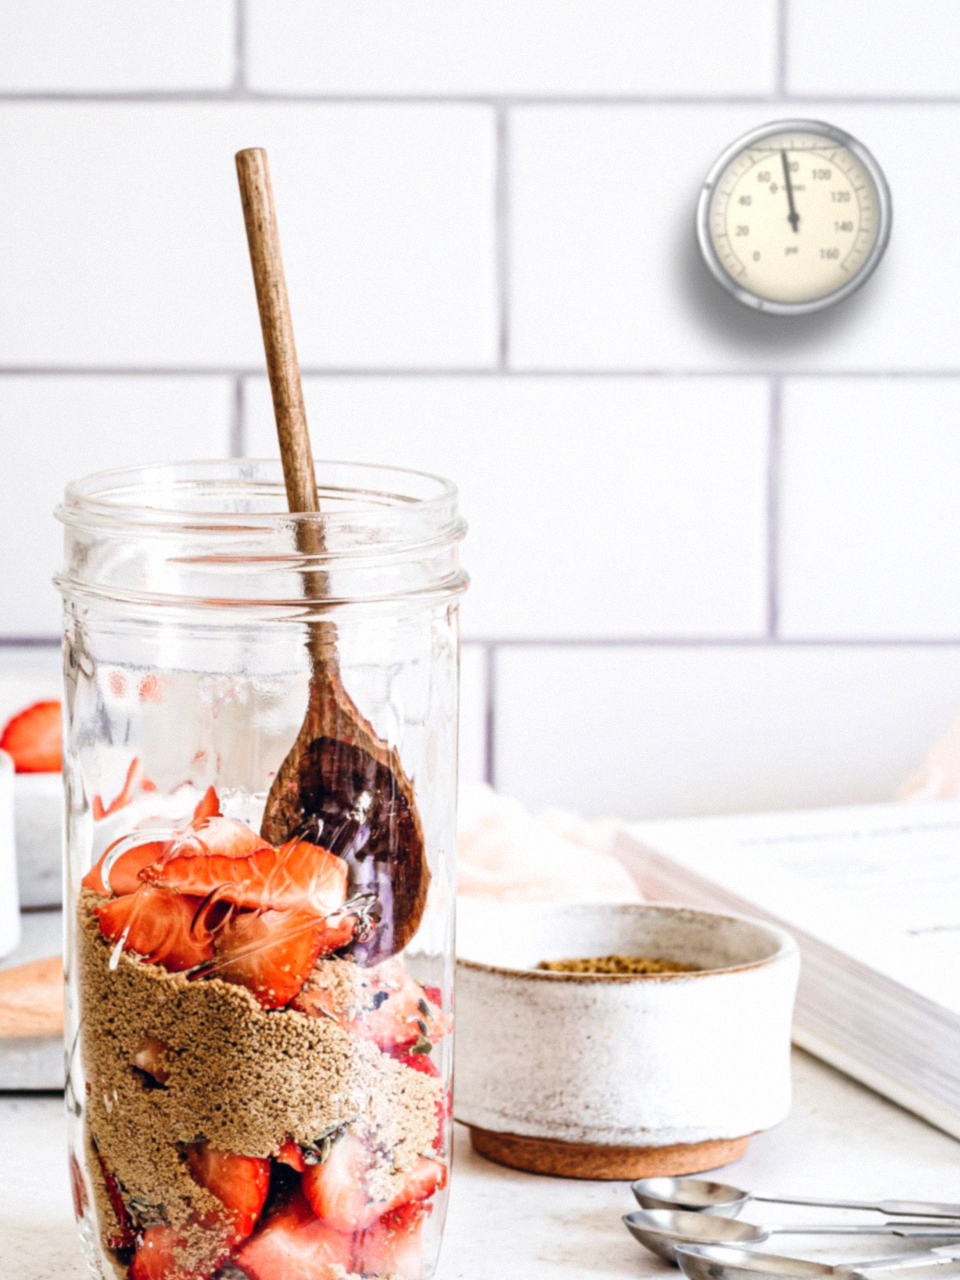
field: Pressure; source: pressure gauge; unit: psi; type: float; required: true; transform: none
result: 75 psi
